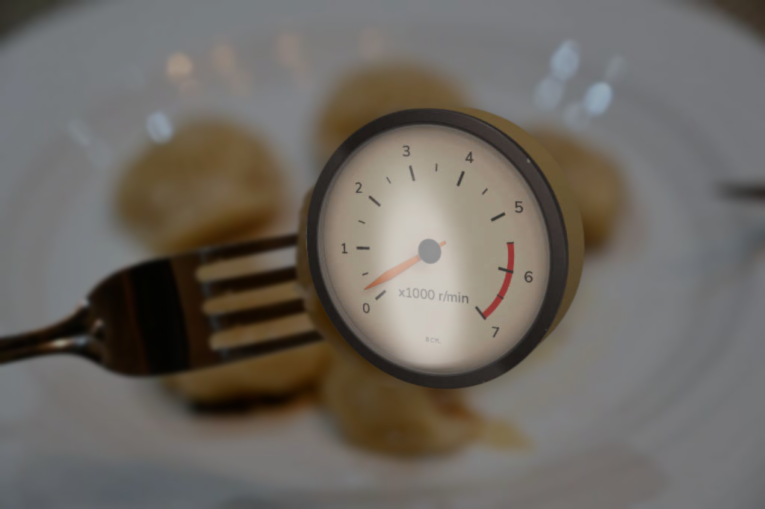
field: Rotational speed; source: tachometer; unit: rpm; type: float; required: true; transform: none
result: 250 rpm
